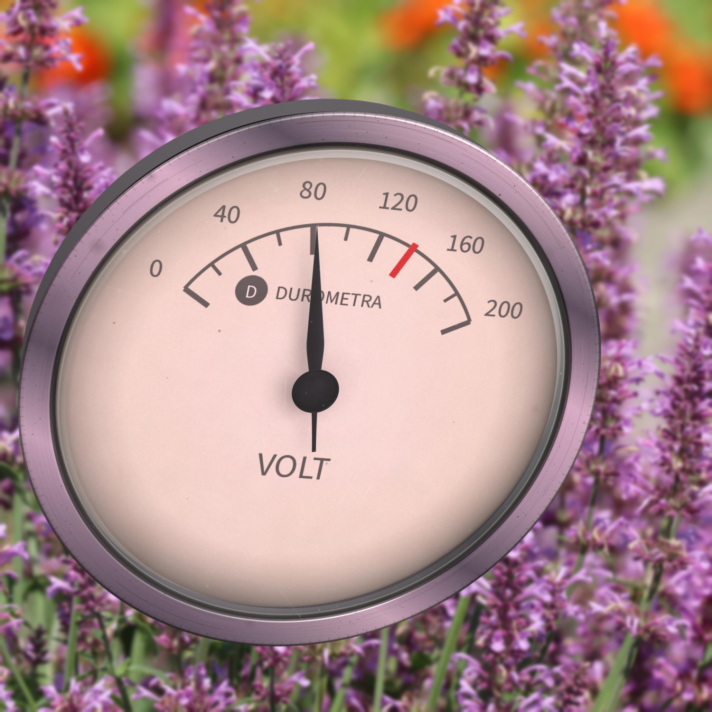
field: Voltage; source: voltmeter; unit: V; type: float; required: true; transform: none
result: 80 V
